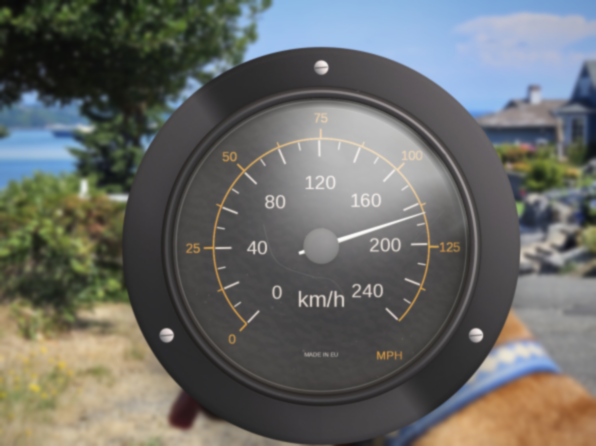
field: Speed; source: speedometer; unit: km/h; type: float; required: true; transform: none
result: 185 km/h
